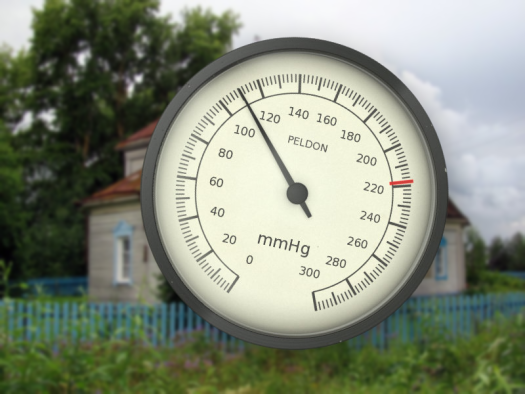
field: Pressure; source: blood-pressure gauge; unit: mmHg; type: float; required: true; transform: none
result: 110 mmHg
